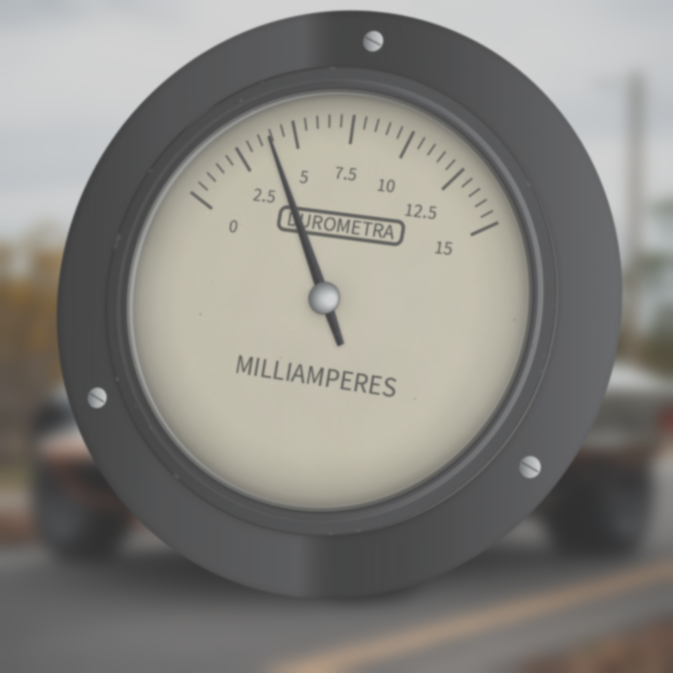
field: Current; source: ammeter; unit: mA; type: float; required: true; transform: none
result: 4 mA
